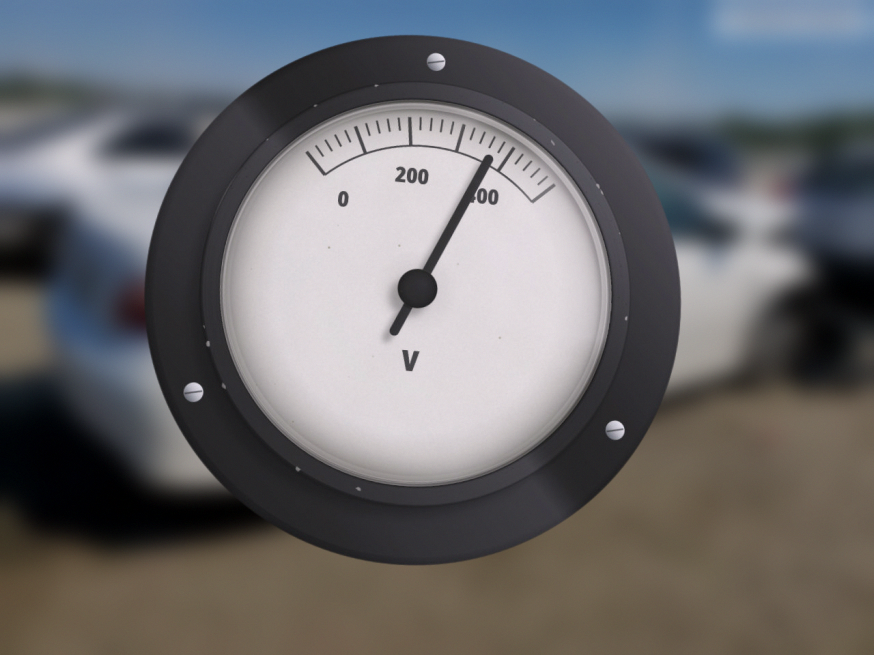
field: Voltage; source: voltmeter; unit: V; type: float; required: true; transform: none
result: 370 V
